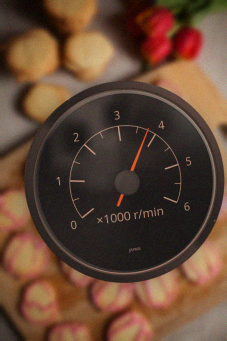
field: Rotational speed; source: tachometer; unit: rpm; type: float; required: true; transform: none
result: 3750 rpm
